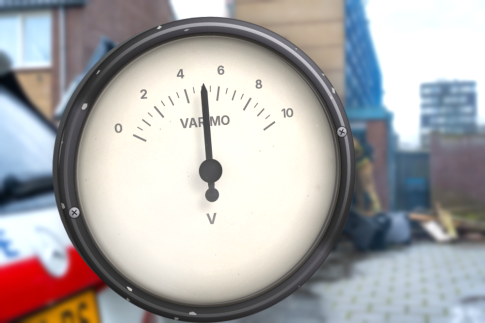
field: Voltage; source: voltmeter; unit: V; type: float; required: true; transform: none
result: 5 V
